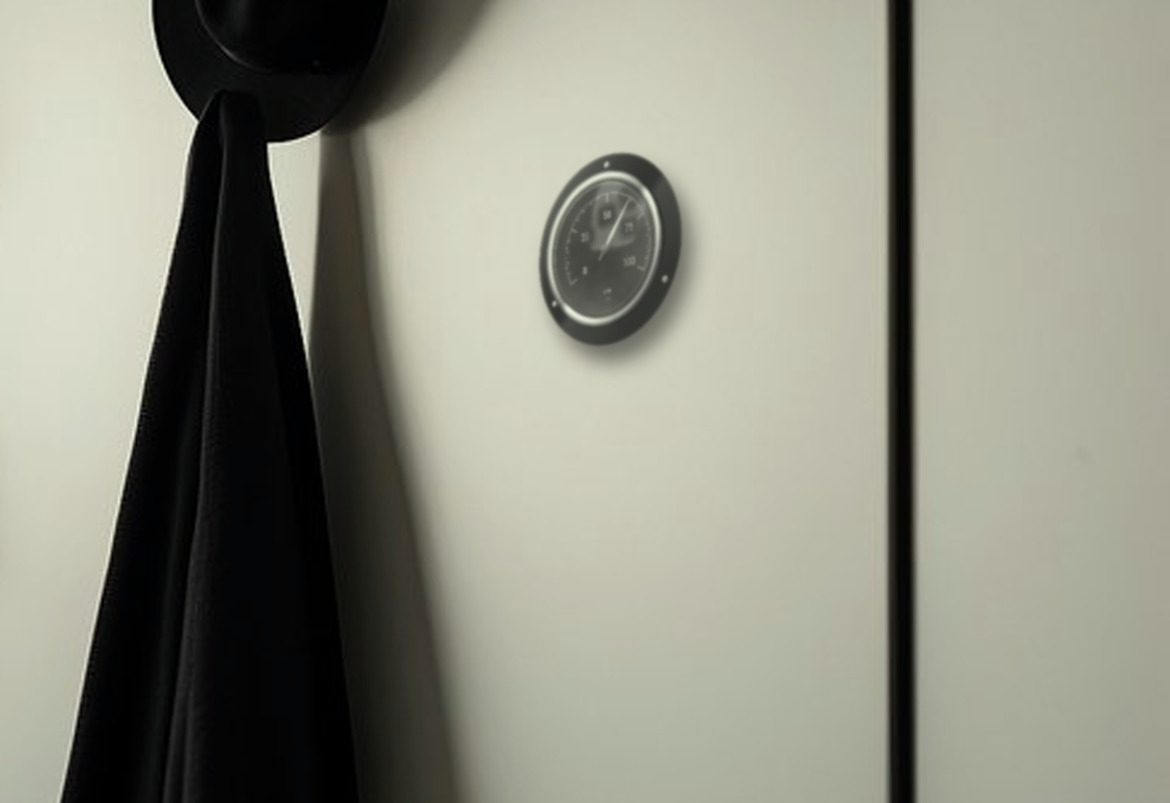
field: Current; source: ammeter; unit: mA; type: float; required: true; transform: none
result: 65 mA
